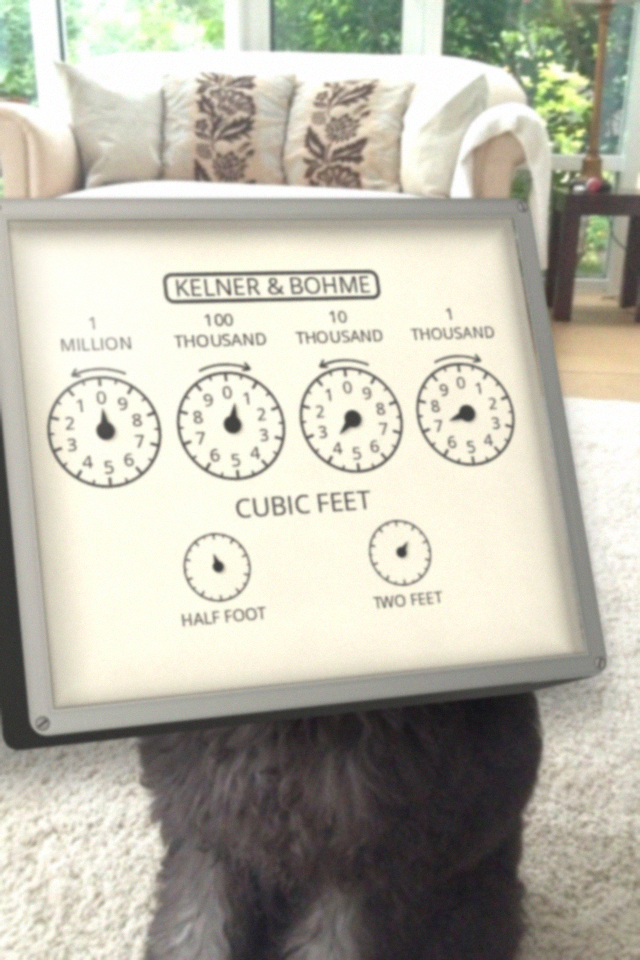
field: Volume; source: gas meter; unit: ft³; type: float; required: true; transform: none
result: 3700 ft³
